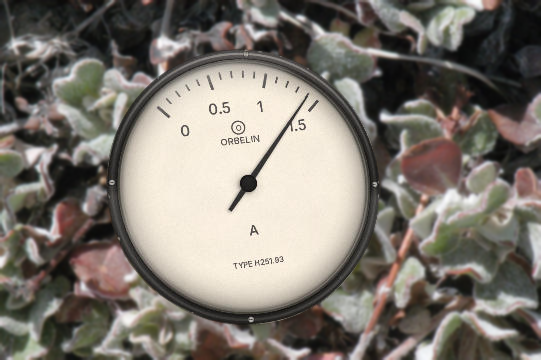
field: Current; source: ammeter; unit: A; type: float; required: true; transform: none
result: 1.4 A
